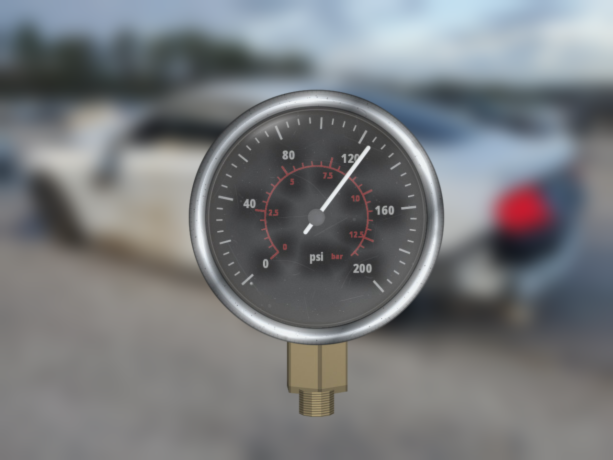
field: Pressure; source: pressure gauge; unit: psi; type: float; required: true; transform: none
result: 125 psi
